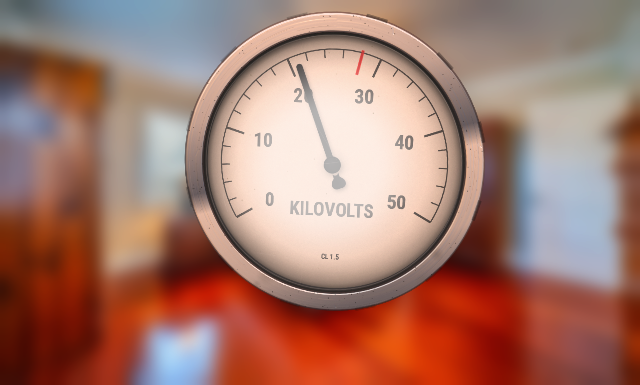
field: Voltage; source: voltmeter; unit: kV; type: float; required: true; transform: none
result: 21 kV
